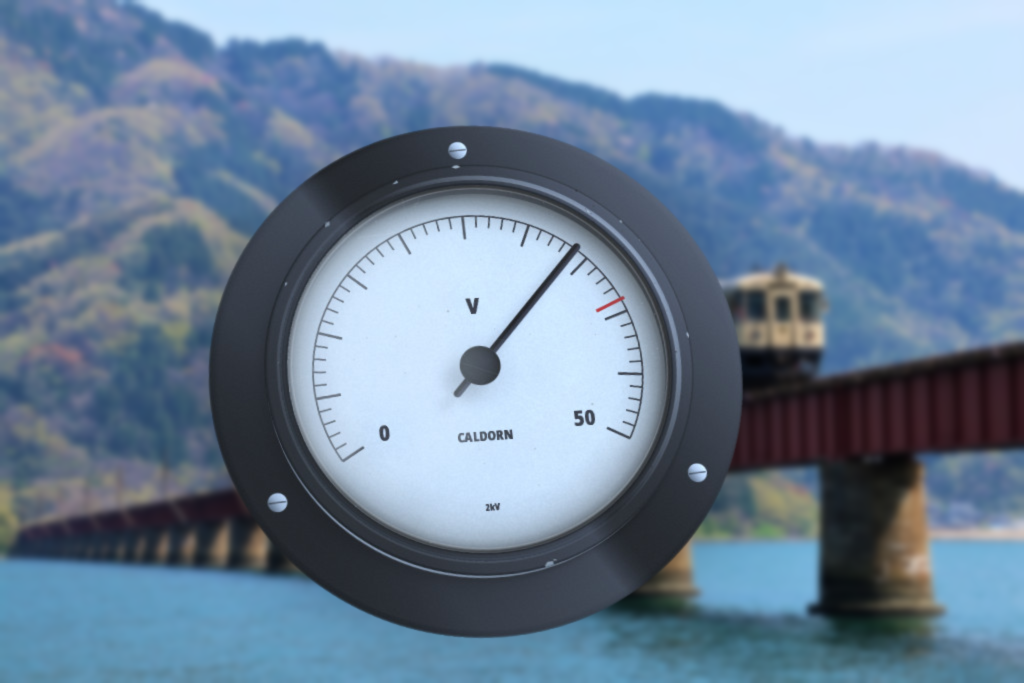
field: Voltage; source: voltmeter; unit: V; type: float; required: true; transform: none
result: 34 V
